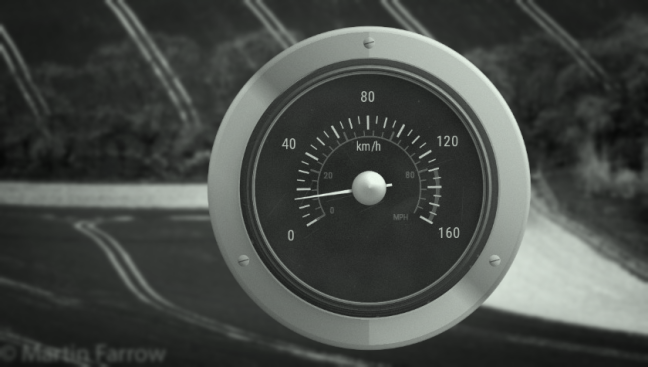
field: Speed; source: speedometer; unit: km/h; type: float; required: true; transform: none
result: 15 km/h
